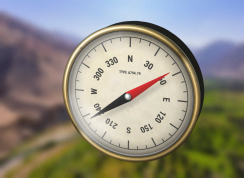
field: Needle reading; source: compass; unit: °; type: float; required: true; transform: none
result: 55 °
